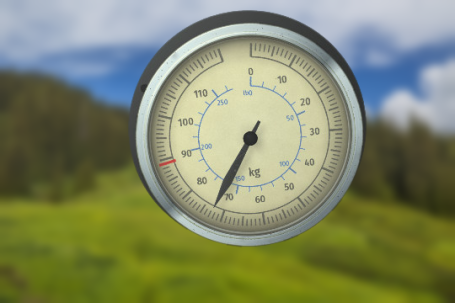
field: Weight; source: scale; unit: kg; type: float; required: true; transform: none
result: 73 kg
